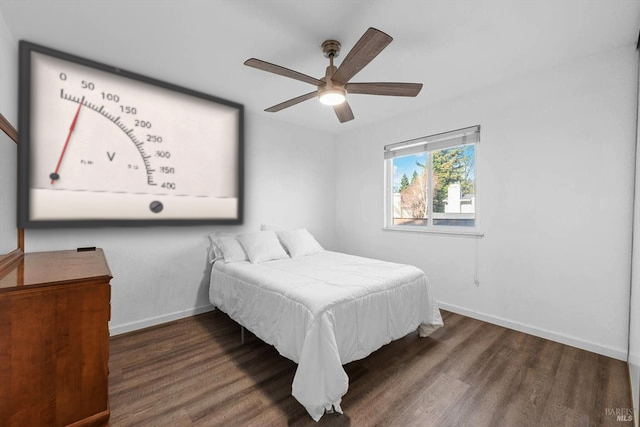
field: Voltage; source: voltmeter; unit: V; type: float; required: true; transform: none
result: 50 V
